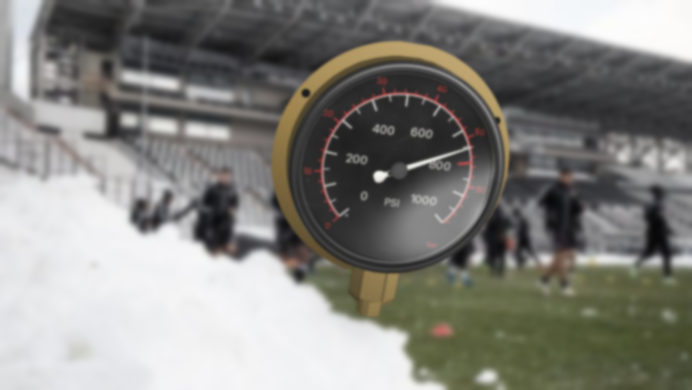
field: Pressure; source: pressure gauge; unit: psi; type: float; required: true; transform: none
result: 750 psi
